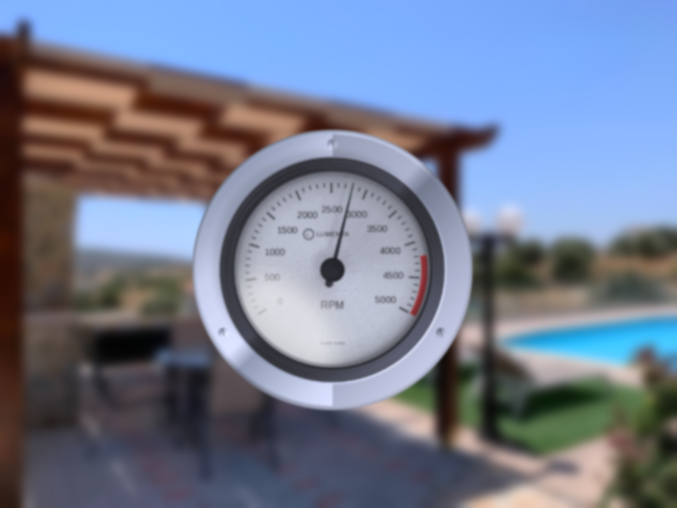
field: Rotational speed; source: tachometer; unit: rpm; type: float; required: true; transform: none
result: 2800 rpm
